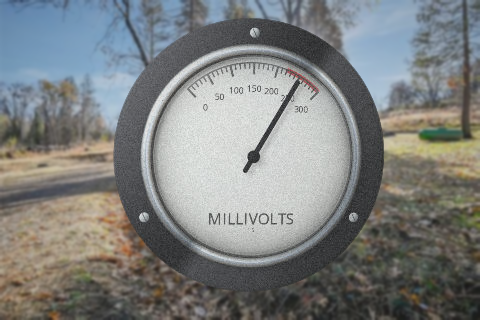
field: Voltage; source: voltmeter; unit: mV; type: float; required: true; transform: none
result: 250 mV
